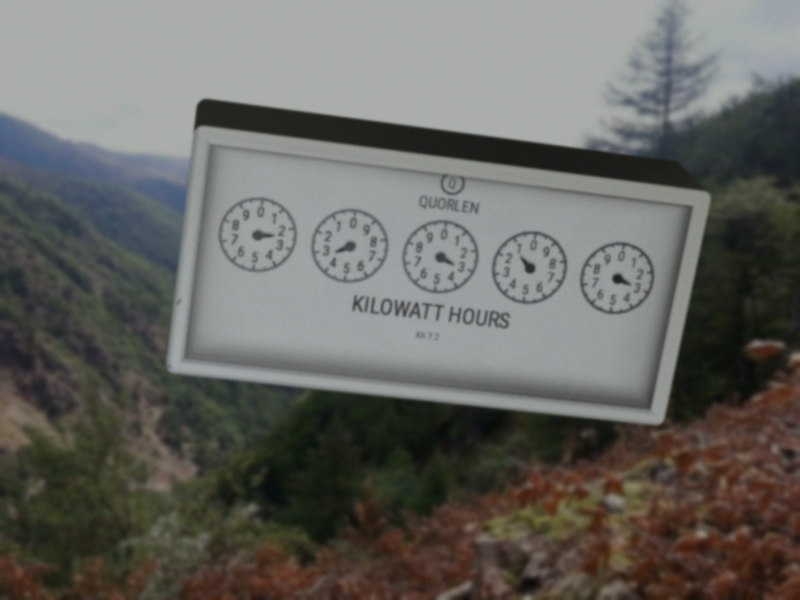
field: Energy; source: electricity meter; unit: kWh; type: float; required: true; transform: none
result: 23313 kWh
